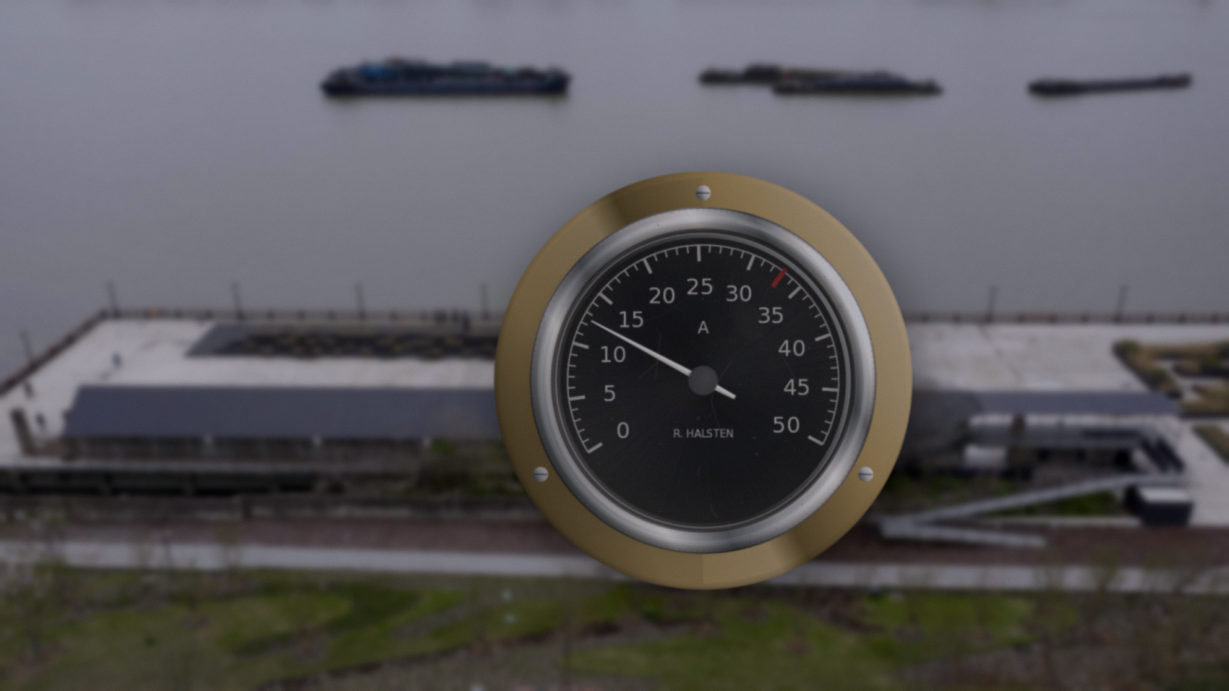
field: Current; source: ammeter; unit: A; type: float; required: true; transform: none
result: 12.5 A
